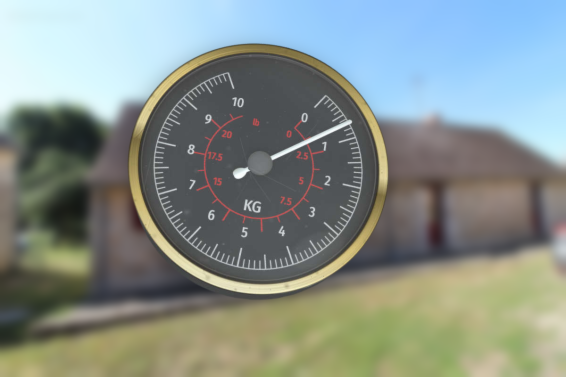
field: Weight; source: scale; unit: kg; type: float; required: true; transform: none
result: 0.7 kg
